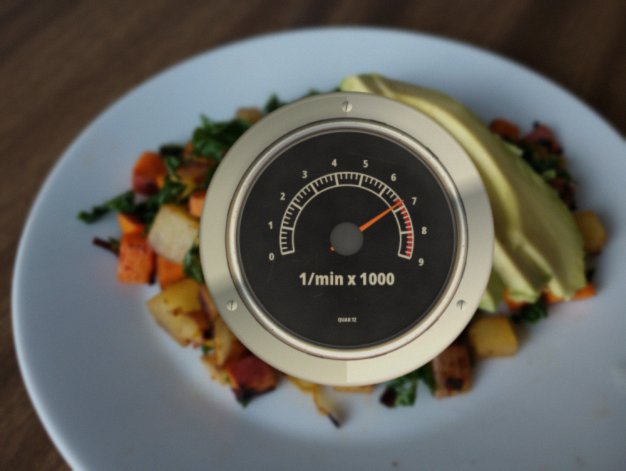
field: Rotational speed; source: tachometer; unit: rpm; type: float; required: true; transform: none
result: 6800 rpm
